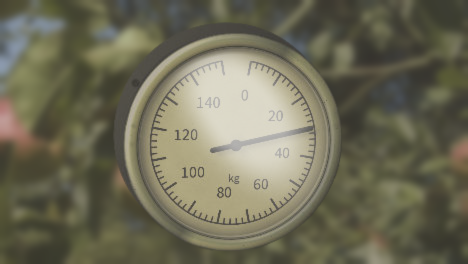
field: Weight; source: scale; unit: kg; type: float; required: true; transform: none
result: 30 kg
